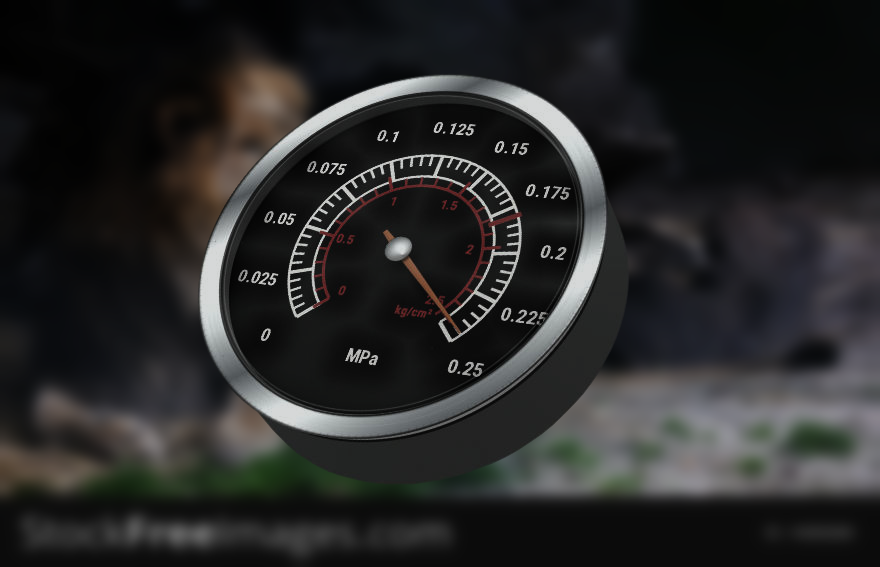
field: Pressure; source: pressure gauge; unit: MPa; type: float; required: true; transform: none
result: 0.245 MPa
